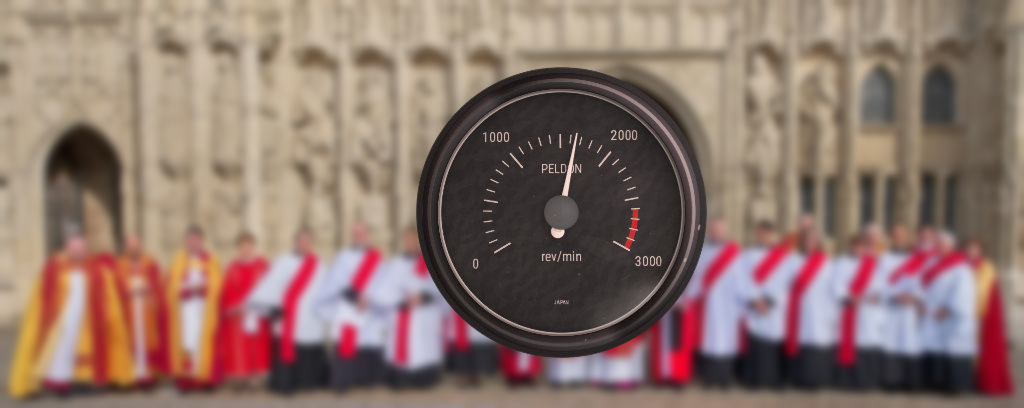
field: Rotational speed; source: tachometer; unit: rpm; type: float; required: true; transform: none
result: 1650 rpm
